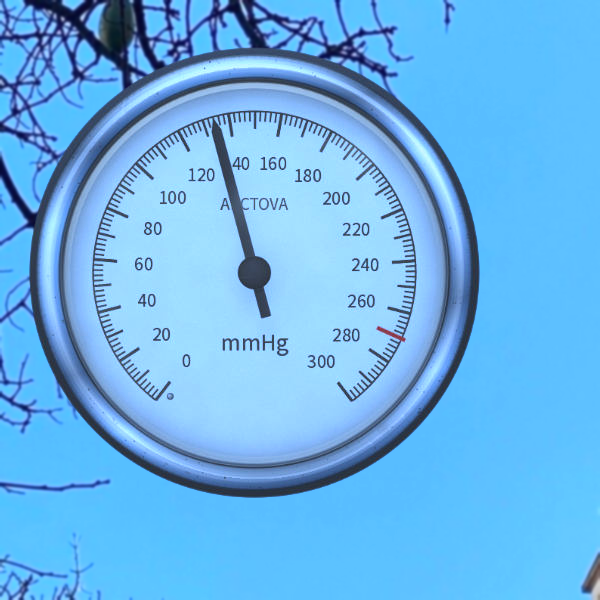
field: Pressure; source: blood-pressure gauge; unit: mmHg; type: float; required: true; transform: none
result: 134 mmHg
